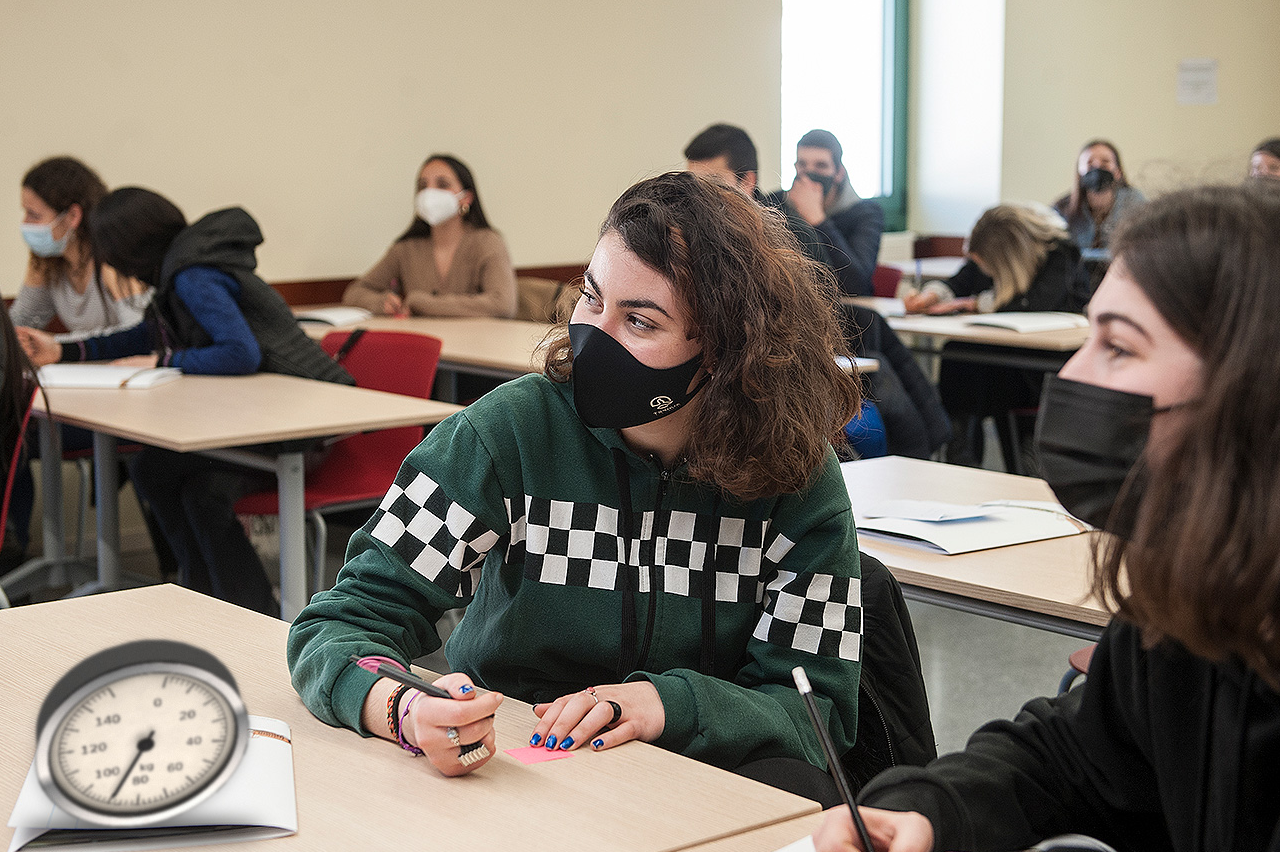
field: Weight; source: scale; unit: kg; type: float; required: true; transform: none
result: 90 kg
